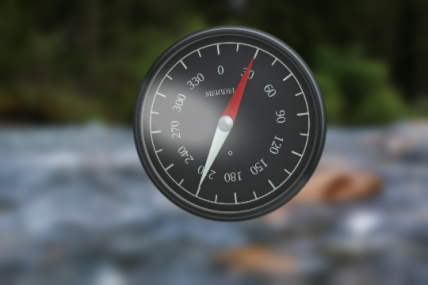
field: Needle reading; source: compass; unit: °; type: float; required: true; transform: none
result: 30 °
